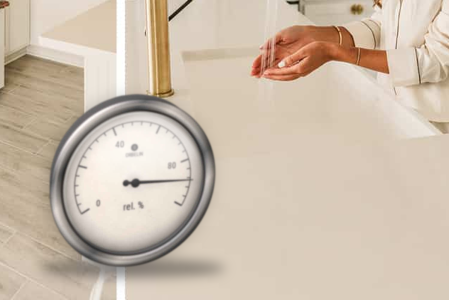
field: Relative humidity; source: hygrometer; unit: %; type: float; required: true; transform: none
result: 88 %
